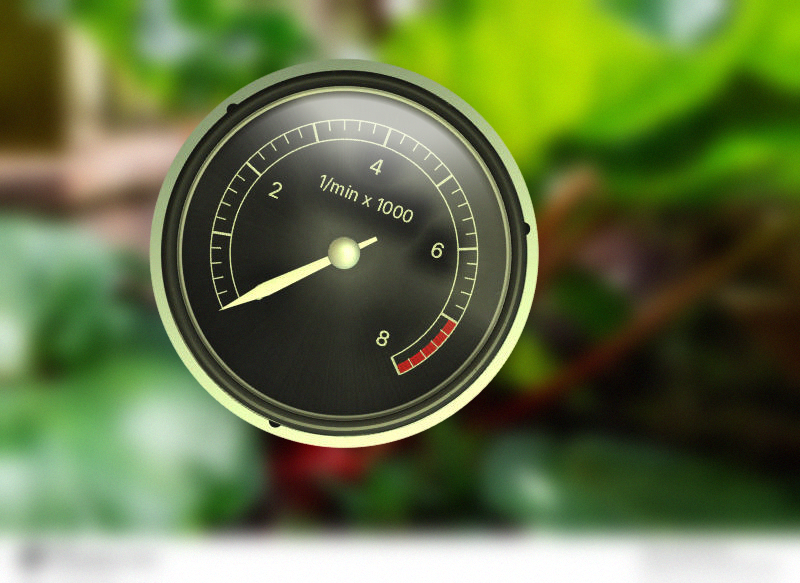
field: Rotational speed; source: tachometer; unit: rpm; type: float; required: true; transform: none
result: 0 rpm
